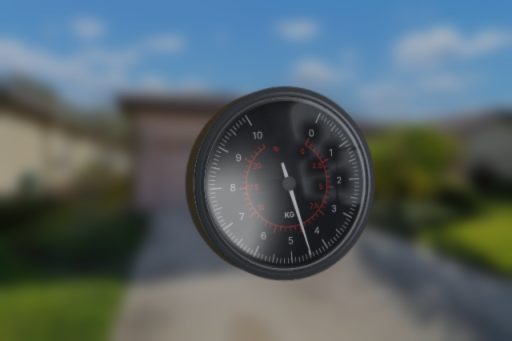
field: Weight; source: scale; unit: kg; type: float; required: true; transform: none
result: 4.5 kg
